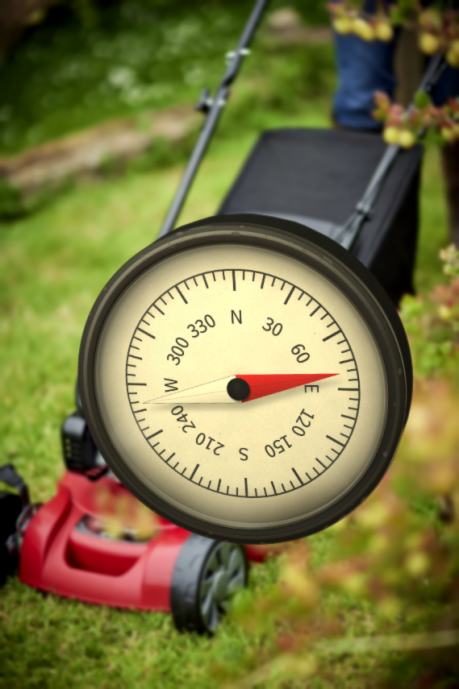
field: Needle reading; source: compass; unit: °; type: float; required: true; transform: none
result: 80 °
